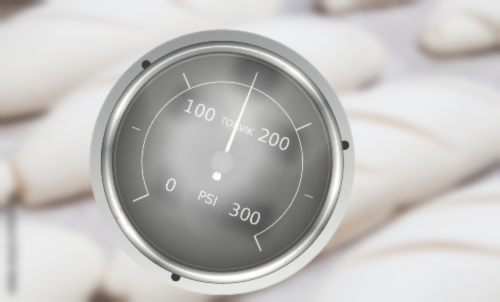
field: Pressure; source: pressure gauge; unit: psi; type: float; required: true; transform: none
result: 150 psi
